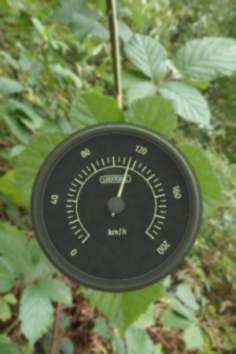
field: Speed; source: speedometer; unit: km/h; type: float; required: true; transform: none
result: 115 km/h
